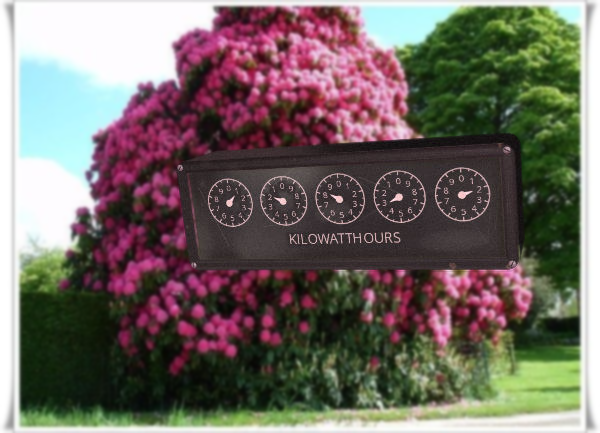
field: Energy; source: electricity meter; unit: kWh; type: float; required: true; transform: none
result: 11832 kWh
